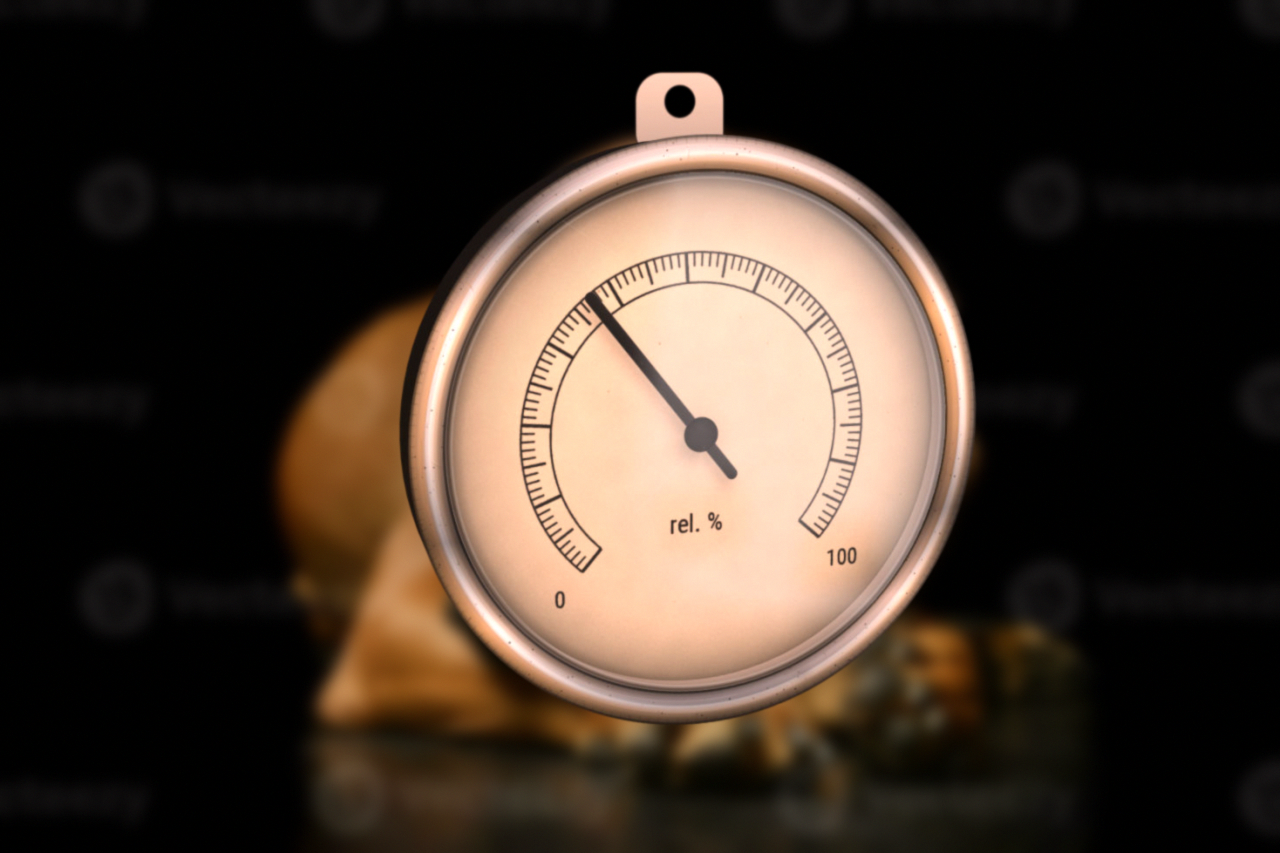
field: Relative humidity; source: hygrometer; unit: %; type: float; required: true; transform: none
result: 37 %
